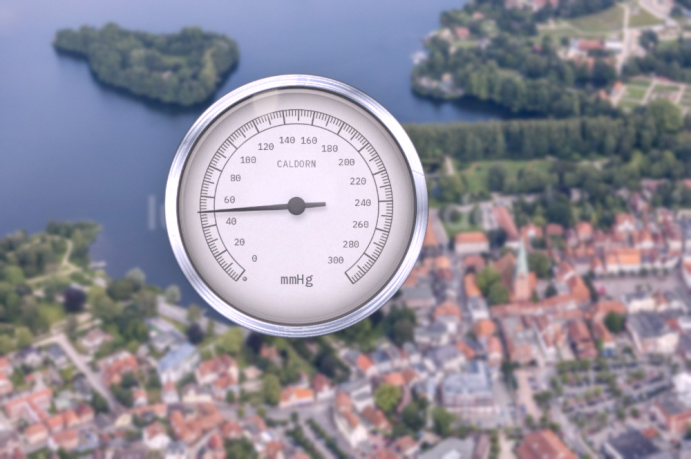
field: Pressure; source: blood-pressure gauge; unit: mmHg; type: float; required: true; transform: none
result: 50 mmHg
